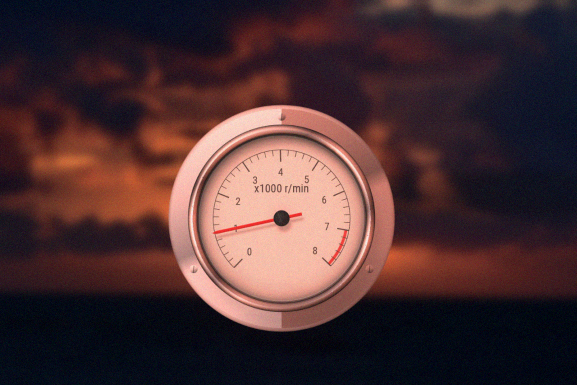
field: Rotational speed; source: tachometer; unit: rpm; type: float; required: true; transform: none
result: 1000 rpm
